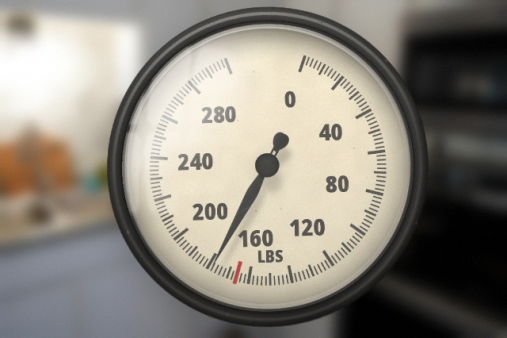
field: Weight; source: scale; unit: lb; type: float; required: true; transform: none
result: 178 lb
